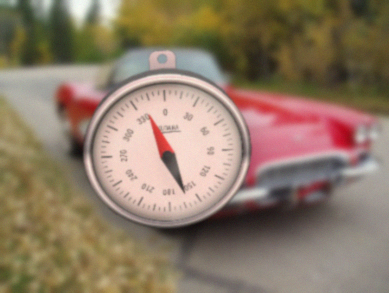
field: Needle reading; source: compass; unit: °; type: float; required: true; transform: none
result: 340 °
